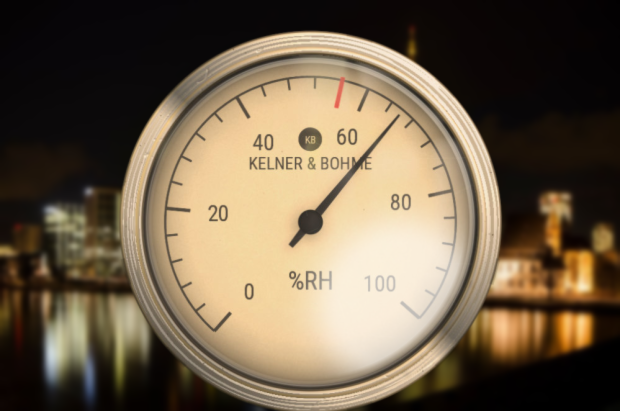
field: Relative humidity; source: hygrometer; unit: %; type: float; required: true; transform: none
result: 66 %
